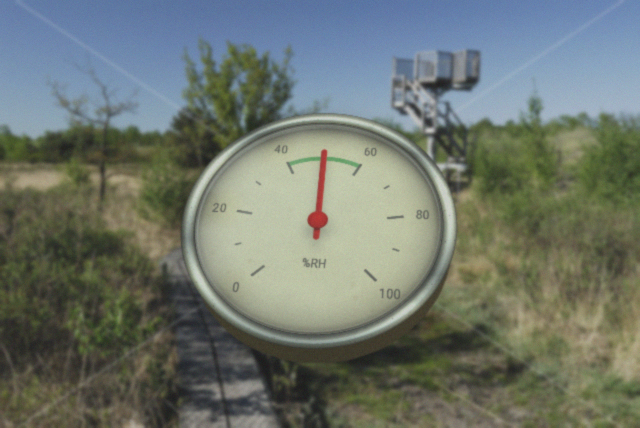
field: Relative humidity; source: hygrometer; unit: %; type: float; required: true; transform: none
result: 50 %
